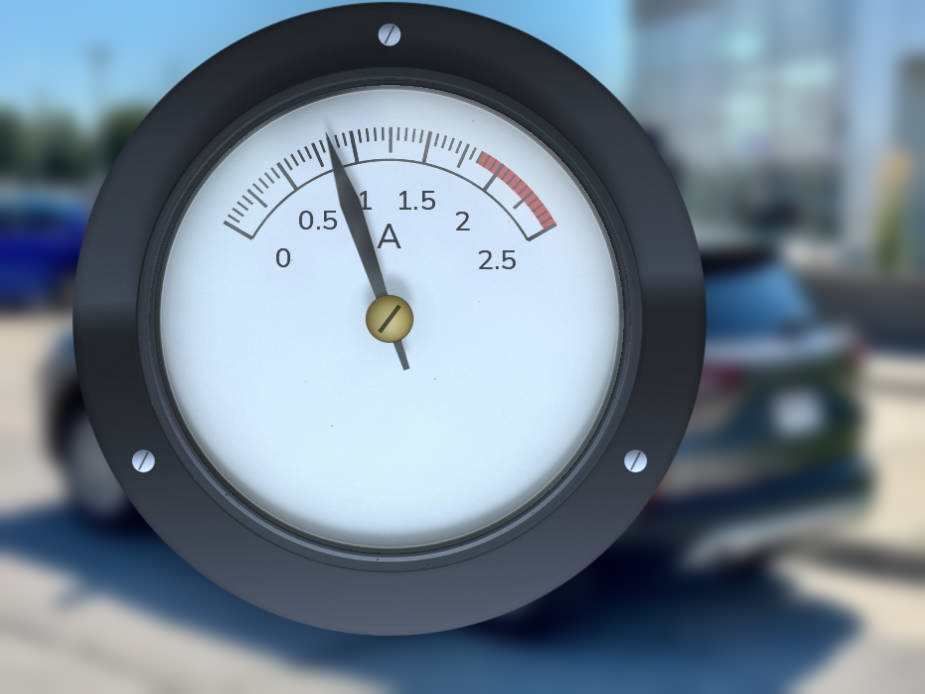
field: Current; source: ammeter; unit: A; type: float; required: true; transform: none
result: 0.85 A
